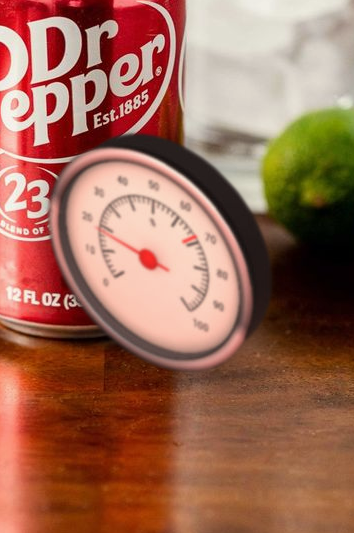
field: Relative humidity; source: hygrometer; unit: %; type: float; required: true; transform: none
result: 20 %
